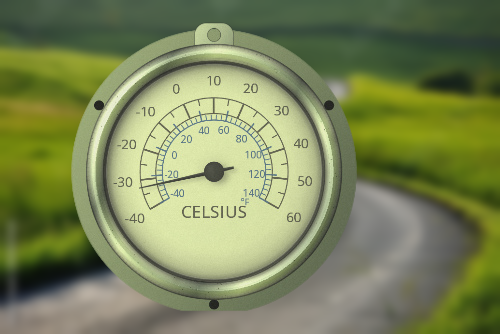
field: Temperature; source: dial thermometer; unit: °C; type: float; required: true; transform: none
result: -32.5 °C
